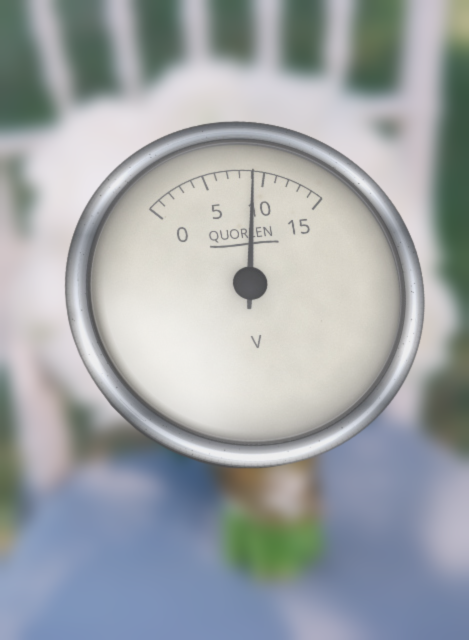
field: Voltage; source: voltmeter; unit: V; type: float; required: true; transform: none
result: 9 V
